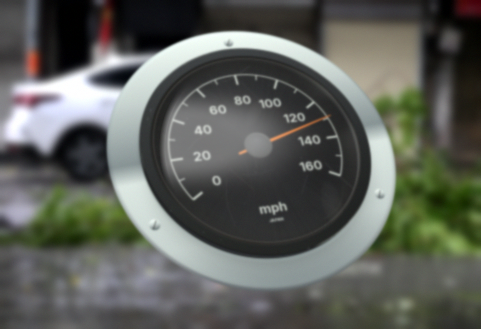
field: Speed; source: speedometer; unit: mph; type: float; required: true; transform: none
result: 130 mph
